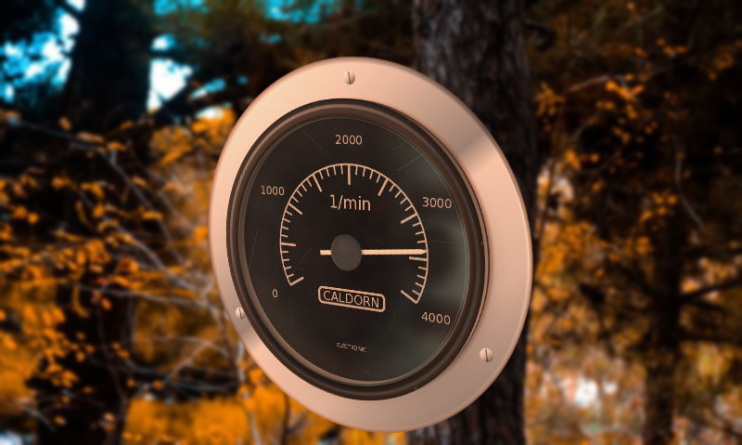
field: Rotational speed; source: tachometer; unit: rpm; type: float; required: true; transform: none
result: 3400 rpm
